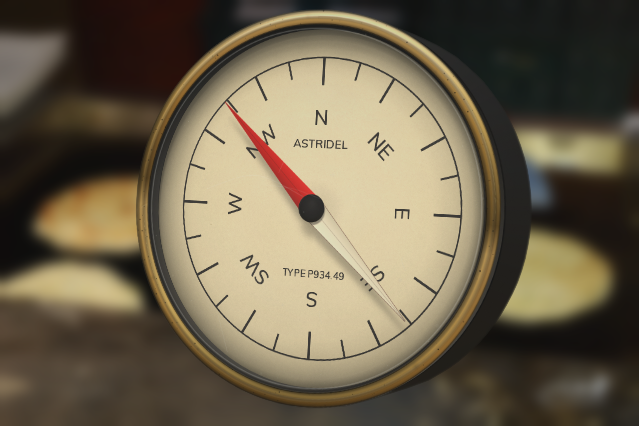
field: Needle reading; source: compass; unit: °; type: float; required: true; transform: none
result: 315 °
